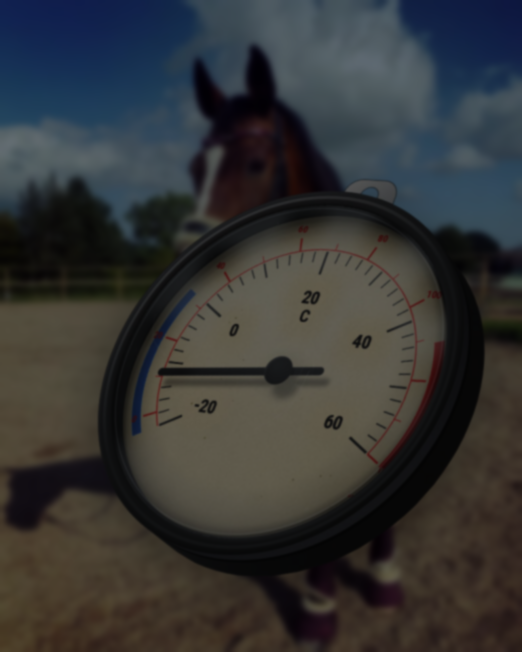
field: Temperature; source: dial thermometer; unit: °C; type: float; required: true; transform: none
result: -12 °C
